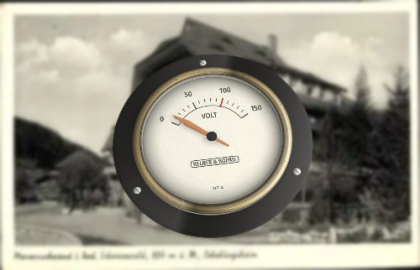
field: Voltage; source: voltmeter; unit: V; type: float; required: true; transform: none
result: 10 V
